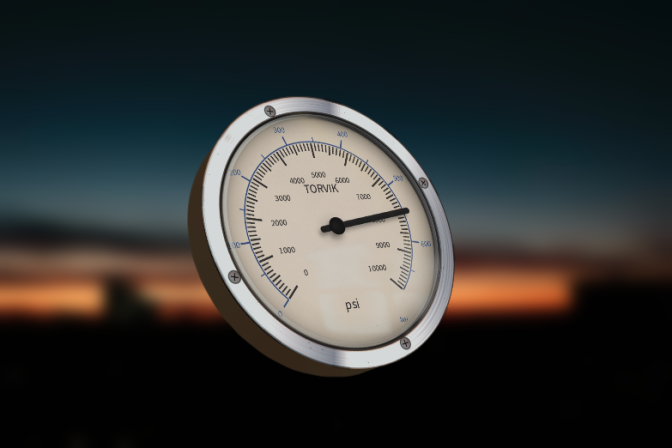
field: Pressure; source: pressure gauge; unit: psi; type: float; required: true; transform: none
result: 8000 psi
